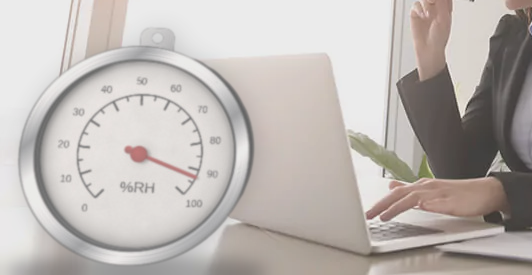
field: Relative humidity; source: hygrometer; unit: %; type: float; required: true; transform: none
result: 92.5 %
